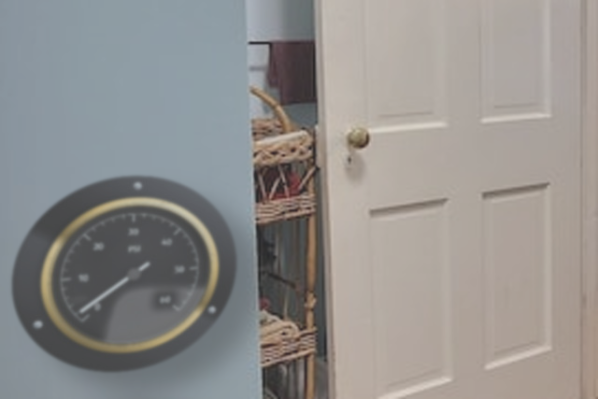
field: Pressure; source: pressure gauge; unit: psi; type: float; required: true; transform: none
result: 2 psi
